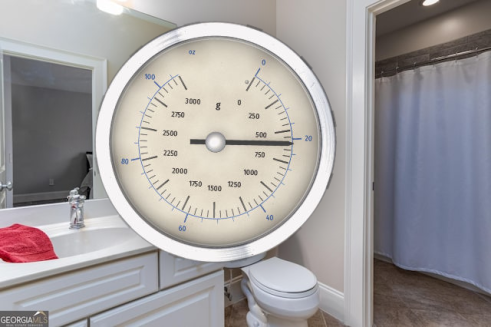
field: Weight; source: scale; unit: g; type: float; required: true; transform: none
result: 600 g
